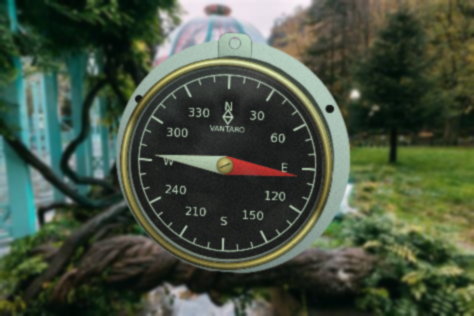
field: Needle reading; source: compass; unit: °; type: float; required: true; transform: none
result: 95 °
